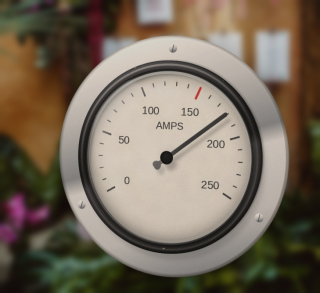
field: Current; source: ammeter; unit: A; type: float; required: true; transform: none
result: 180 A
